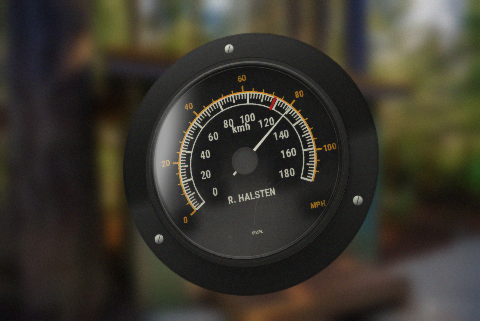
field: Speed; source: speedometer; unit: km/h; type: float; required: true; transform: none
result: 130 km/h
